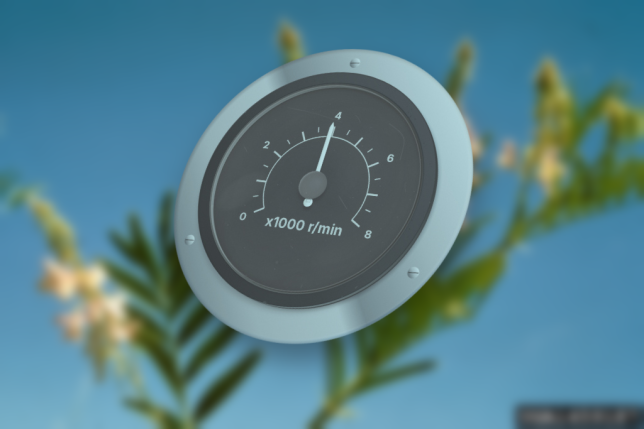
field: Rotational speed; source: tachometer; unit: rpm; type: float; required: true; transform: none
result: 4000 rpm
